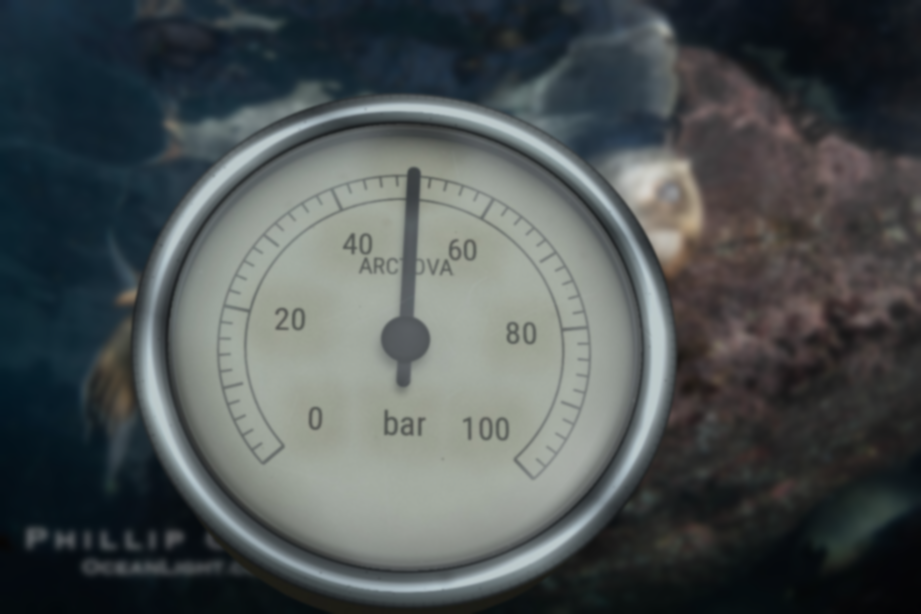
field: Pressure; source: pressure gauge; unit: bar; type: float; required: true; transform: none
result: 50 bar
